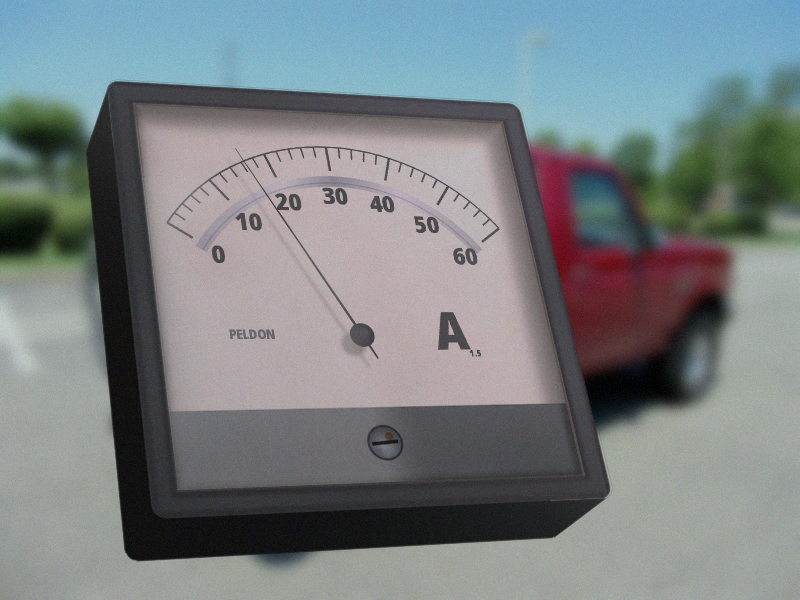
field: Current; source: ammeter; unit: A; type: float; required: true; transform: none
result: 16 A
